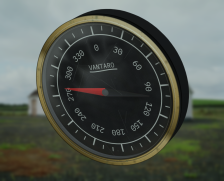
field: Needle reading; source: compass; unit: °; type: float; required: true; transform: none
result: 280 °
